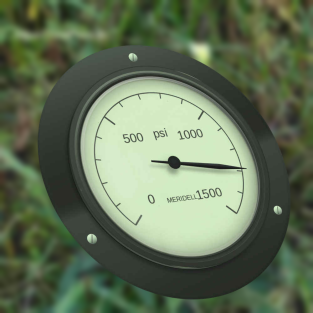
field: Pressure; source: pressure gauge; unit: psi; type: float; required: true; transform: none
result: 1300 psi
